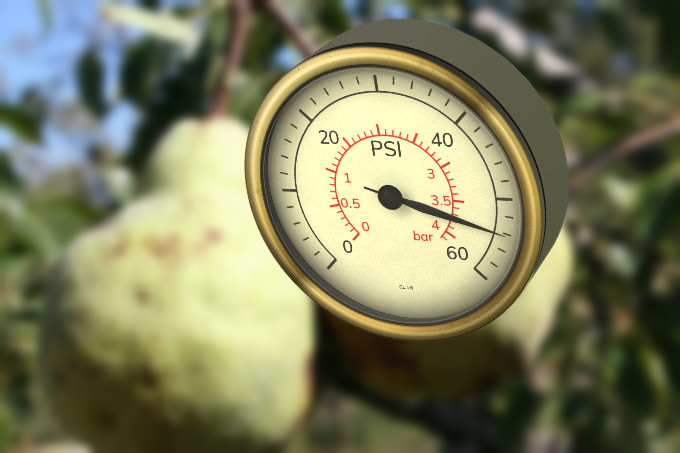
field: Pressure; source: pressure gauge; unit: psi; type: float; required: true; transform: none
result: 54 psi
